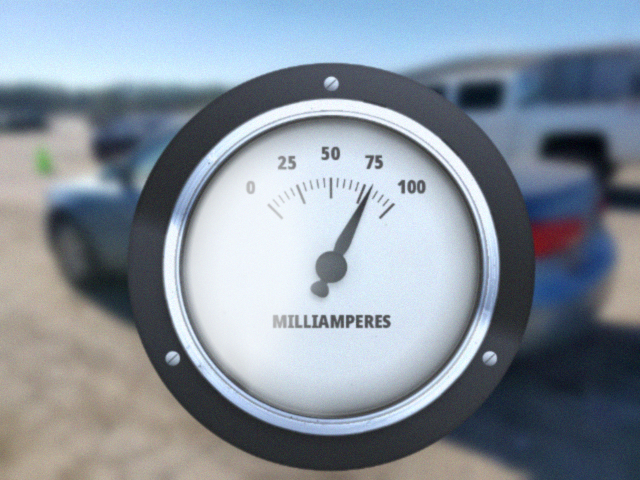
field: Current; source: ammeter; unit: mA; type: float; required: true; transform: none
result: 80 mA
